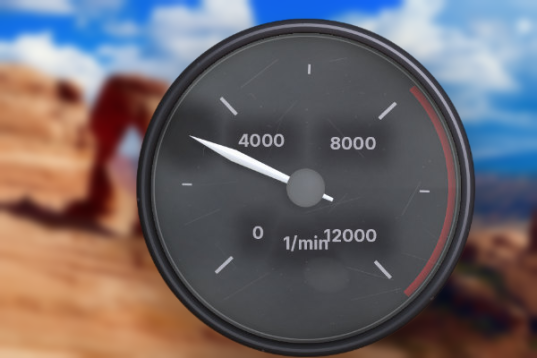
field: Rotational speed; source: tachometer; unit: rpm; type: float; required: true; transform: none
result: 3000 rpm
